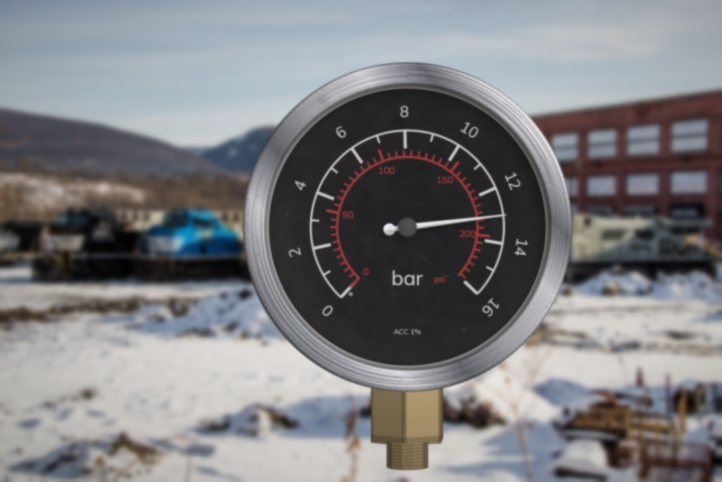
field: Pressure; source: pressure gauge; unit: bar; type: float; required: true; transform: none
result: 13 bar
